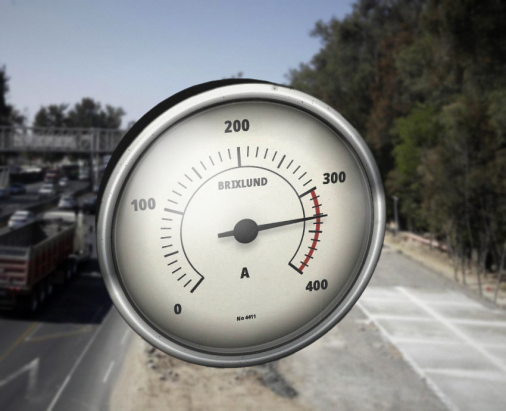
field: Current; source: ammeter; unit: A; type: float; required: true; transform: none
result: 330 A
